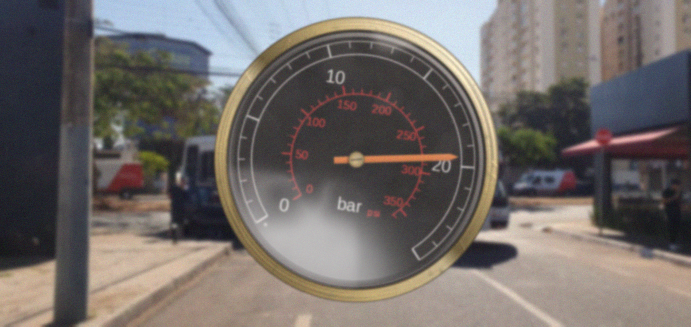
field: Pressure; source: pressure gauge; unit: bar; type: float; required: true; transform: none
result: 19.5 bar
